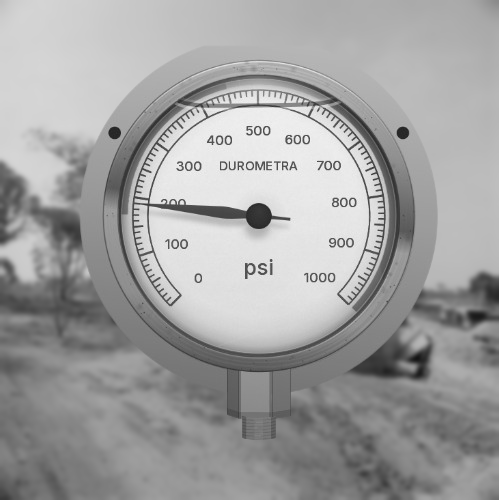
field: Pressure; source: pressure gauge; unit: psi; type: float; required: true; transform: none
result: 190 psi
